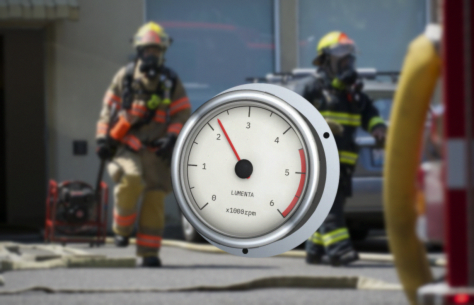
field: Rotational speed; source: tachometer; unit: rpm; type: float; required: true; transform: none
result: 2250 rpm
